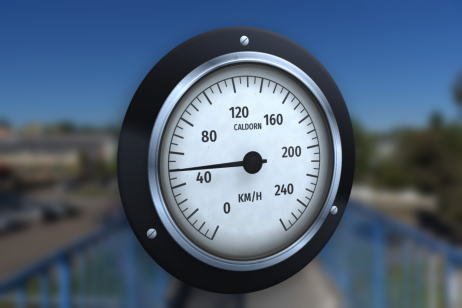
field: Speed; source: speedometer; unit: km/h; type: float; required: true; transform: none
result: 50 km/h
